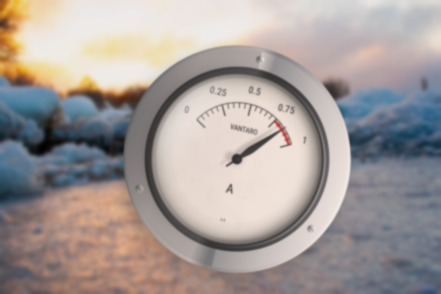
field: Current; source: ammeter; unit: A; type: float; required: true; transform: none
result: 0.85 A
